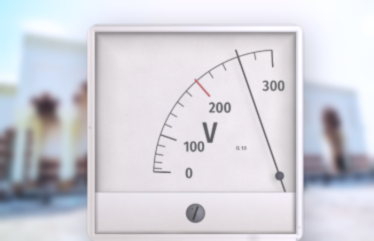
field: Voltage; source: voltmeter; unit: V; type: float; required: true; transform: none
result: 260 V
